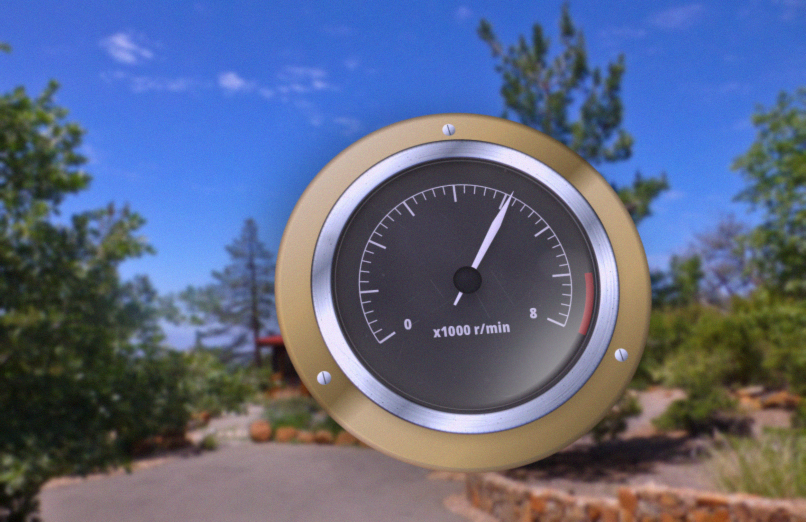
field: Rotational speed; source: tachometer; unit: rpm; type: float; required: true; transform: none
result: 5100 rpm
